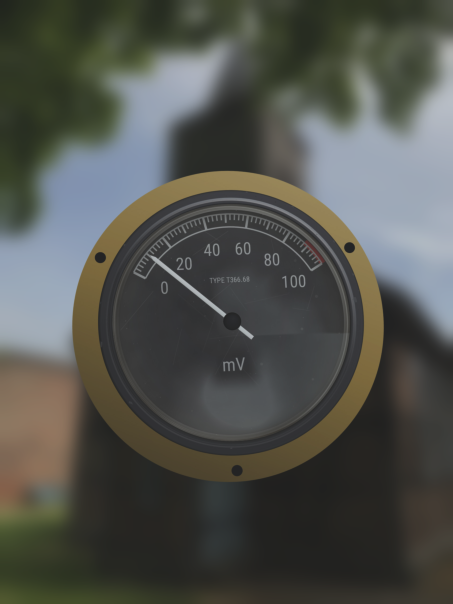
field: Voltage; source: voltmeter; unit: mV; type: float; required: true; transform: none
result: 10 mV
